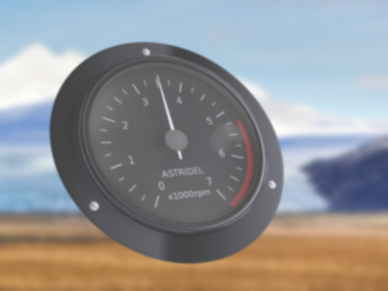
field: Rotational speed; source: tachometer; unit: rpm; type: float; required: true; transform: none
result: 3500 rpm
